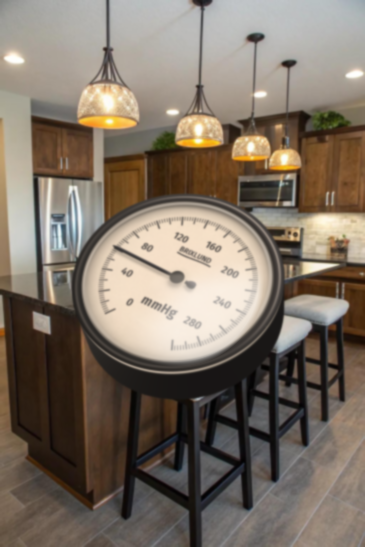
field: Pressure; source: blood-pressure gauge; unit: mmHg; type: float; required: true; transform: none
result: 60 mmHg
